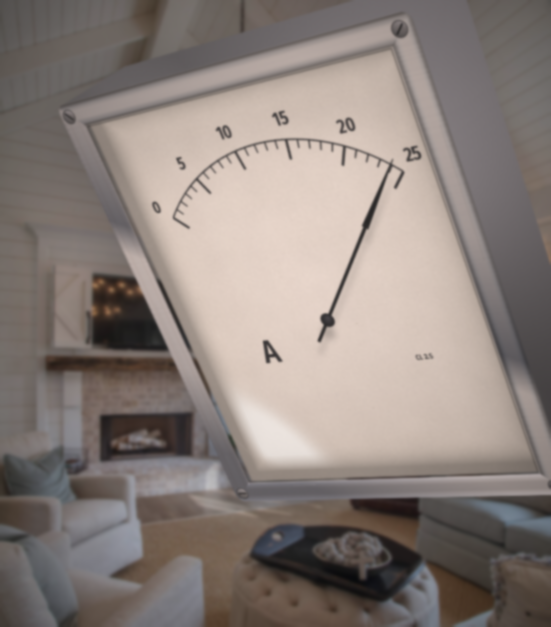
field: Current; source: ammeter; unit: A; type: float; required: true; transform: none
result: 24 A
